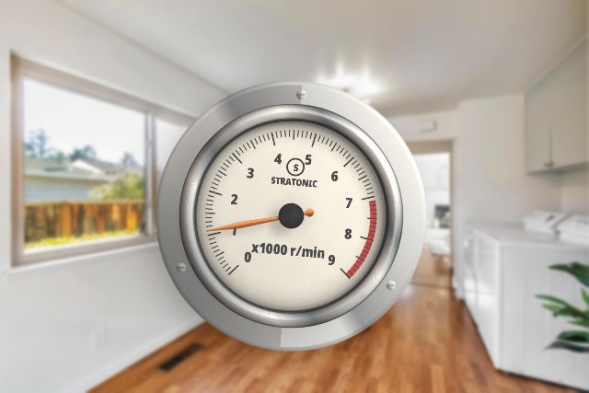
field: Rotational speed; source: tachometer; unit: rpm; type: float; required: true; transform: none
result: 1100 rpm
